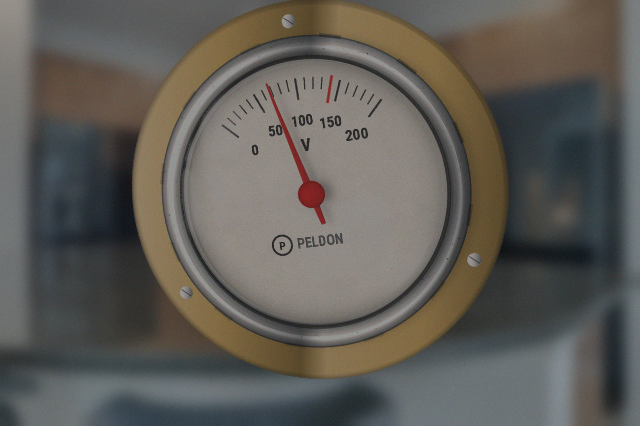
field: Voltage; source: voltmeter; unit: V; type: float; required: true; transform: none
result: 70 V
